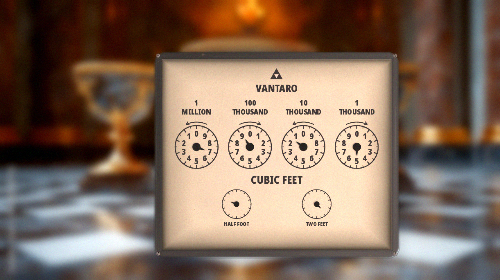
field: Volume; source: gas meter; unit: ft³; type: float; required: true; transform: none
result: 691500 ft³
